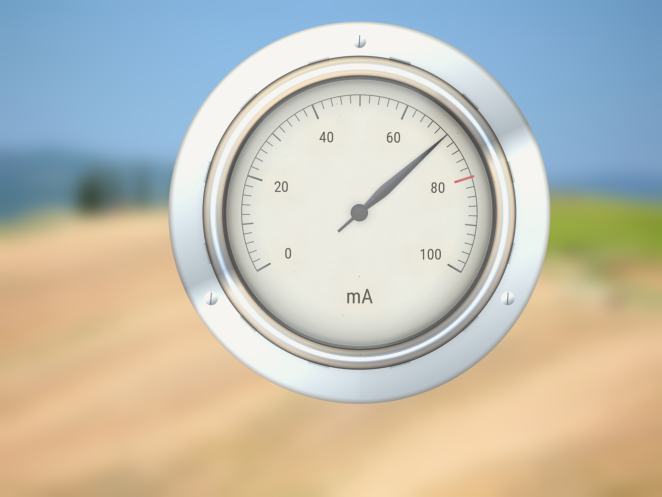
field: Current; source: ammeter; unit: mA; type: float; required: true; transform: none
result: 70 mA
